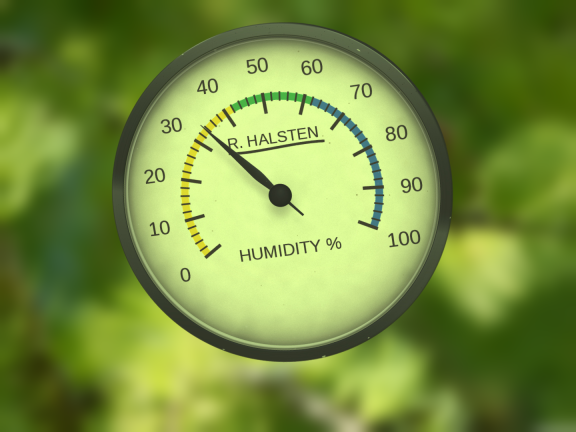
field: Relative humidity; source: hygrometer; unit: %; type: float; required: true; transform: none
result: 34 %
